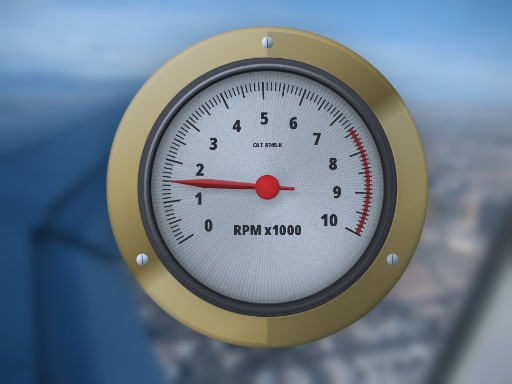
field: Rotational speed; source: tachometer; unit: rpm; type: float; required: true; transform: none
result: 1500 rpm
